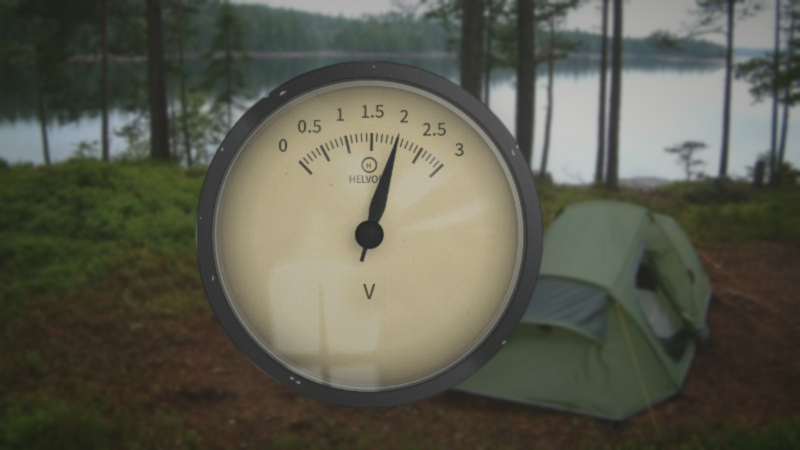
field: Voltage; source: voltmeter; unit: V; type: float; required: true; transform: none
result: 2 V
